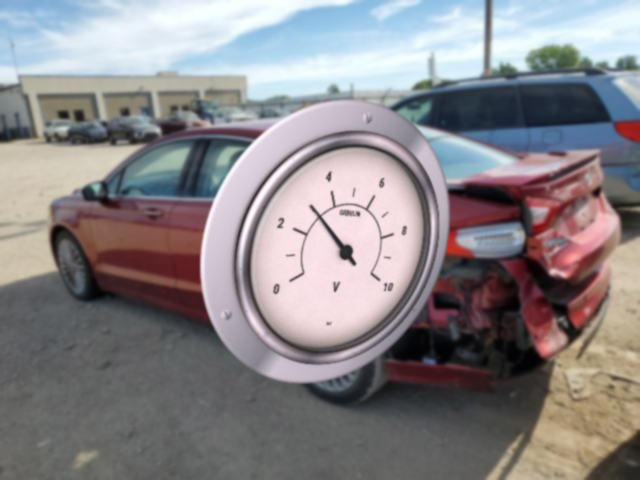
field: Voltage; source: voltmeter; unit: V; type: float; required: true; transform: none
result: 3 V
